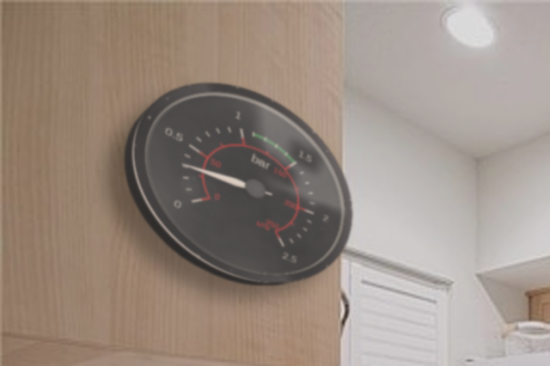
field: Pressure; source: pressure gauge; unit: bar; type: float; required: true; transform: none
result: 0.3 bar
